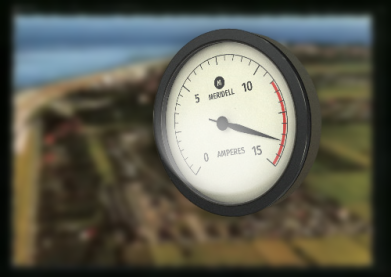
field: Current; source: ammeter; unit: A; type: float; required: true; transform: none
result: 13.75 A
